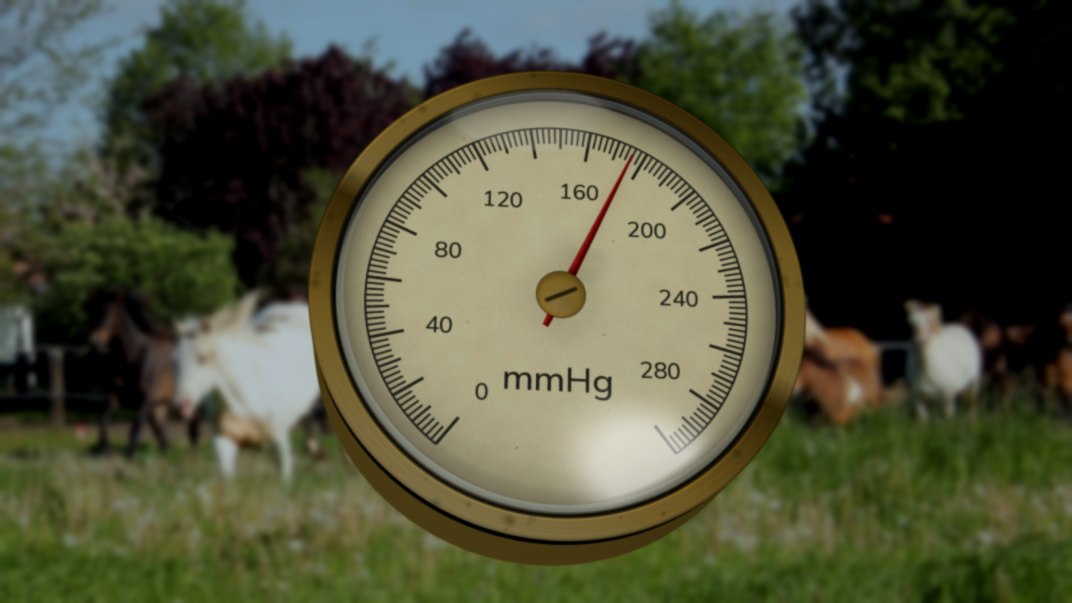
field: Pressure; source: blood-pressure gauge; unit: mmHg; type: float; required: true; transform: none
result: 176 mmHg
